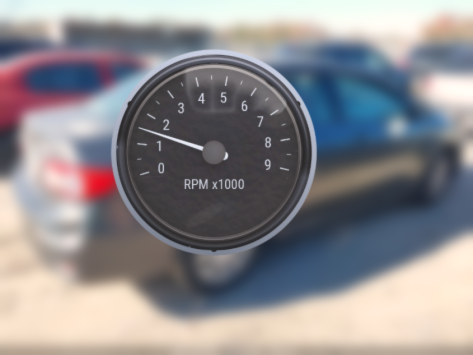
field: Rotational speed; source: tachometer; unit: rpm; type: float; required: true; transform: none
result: 1500 rpm
